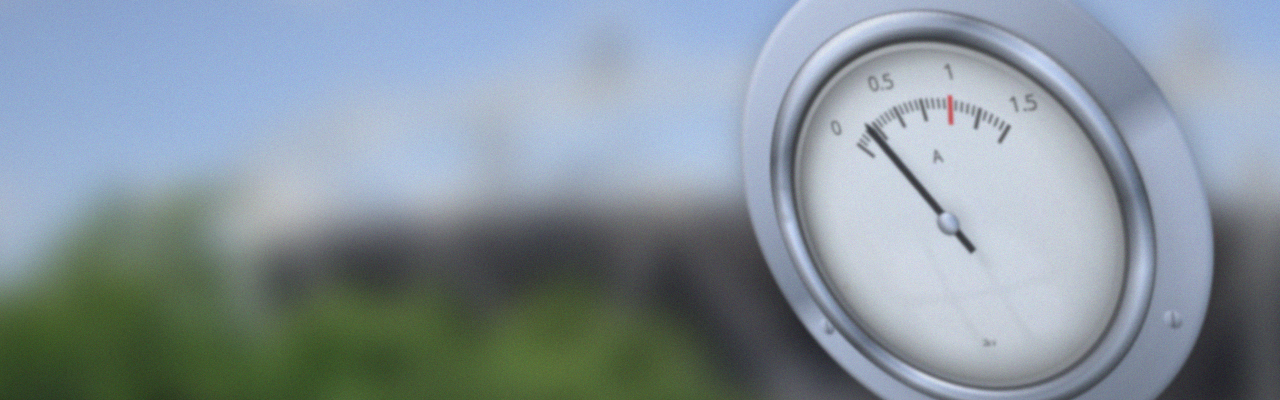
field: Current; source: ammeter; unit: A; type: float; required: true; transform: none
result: 0.25 A
